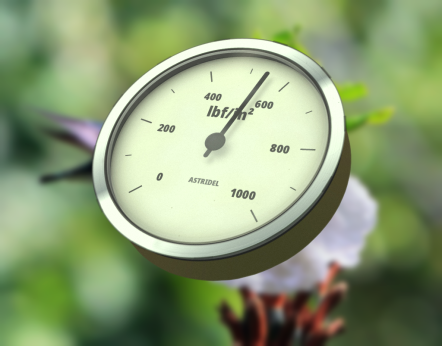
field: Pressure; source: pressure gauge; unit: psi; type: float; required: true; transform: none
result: 550 psi
